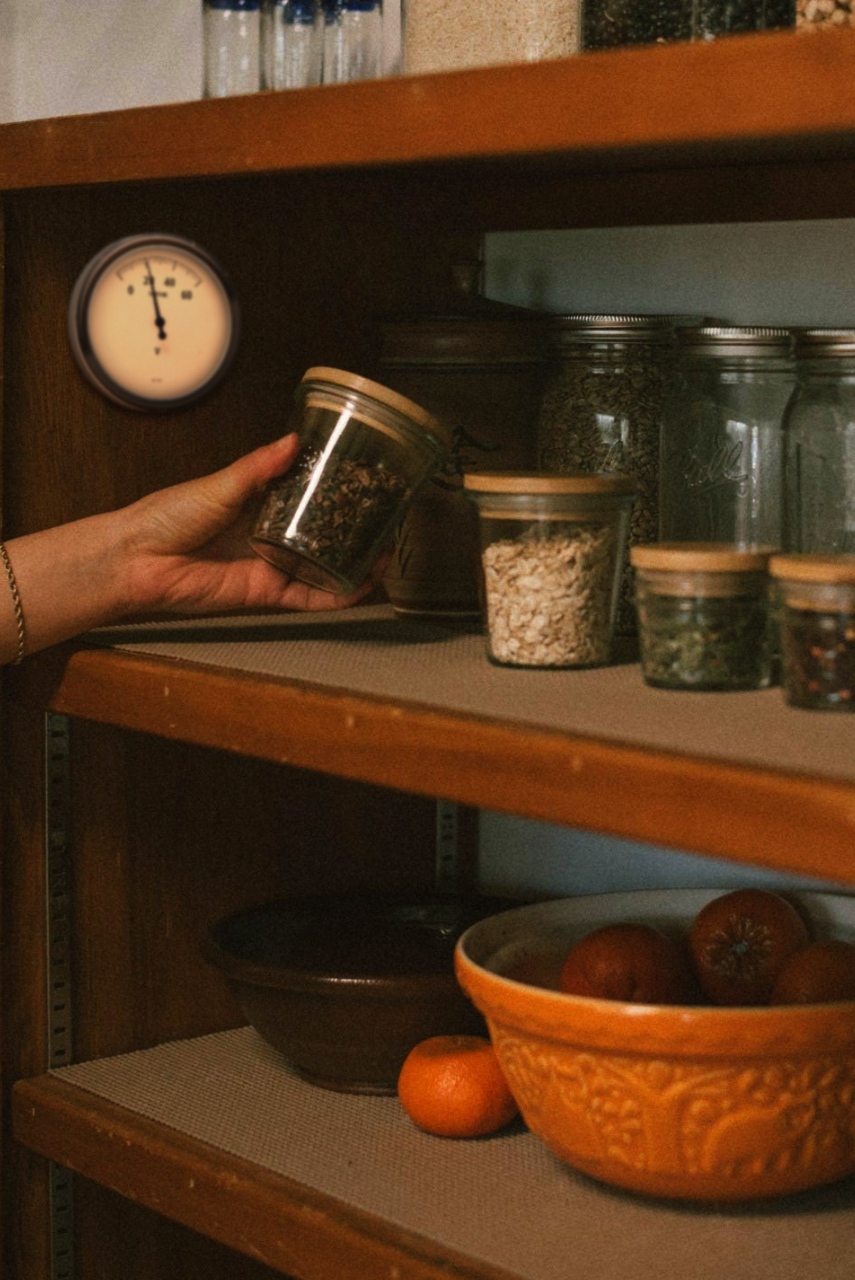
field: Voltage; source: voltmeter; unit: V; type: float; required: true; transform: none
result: 20 V
